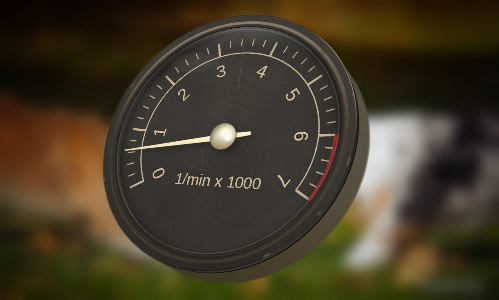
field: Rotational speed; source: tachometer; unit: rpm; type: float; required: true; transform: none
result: 600 rpm
